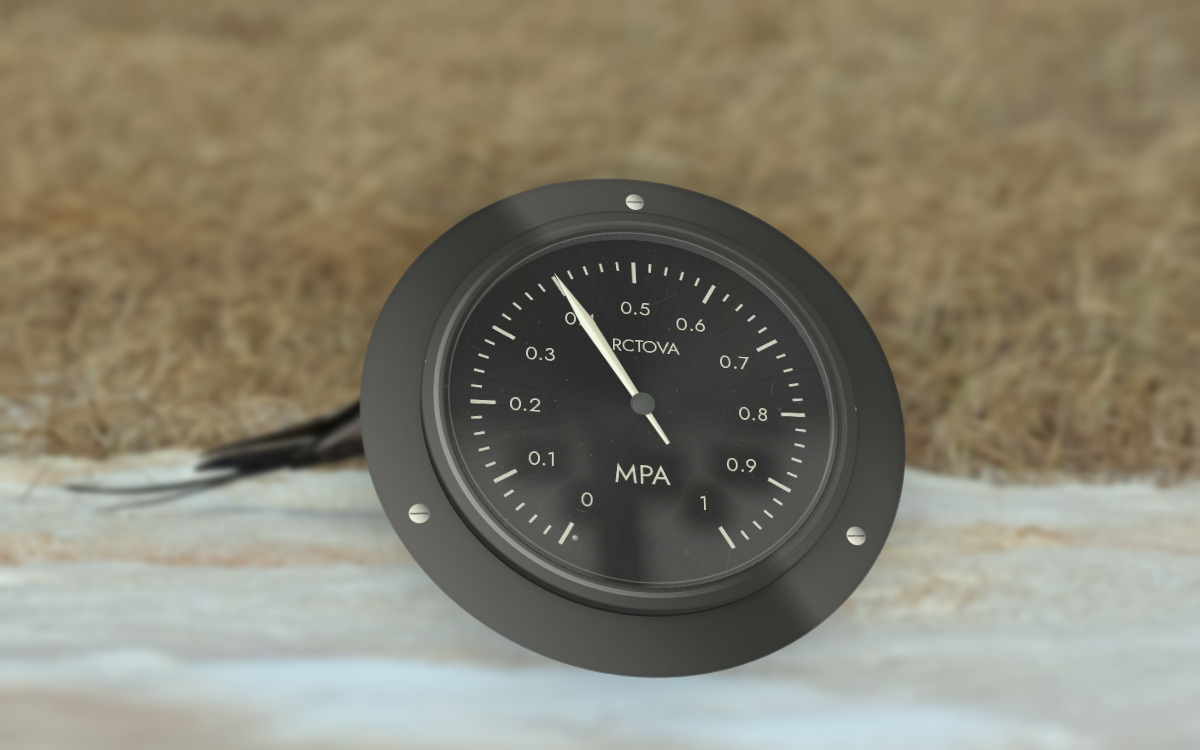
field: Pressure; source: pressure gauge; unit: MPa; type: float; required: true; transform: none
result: 0.4 MPa
